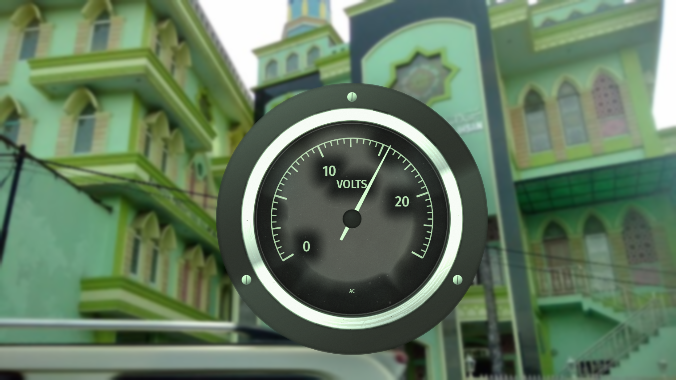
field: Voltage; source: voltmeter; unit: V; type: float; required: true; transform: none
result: 15.5 V
